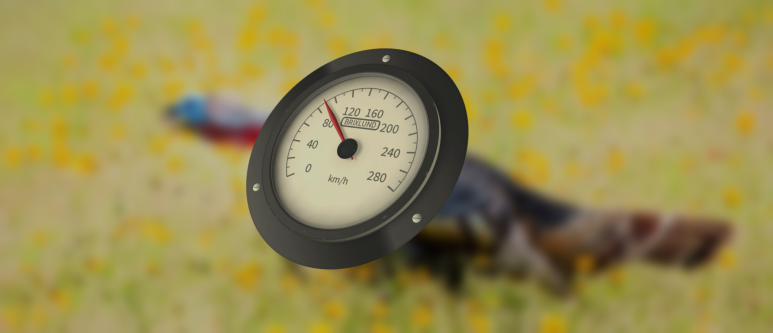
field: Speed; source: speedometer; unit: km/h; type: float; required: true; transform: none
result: 90 km/h
